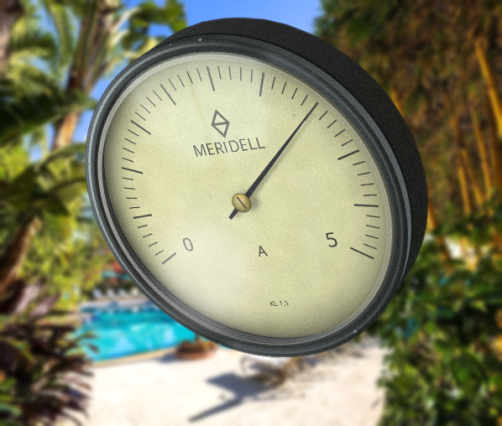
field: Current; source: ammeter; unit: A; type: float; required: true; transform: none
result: 3.5 A
